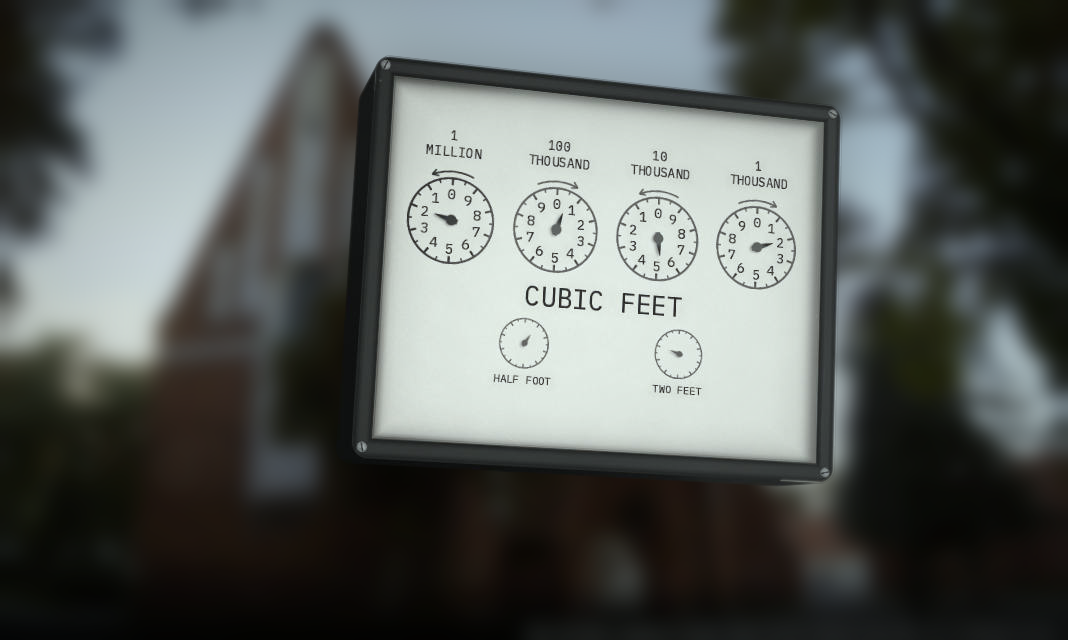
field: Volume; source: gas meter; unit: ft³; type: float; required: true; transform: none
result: 205200 ft³
